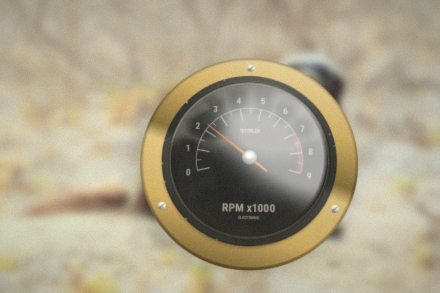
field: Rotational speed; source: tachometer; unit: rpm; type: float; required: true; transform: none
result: 2250 rpm
